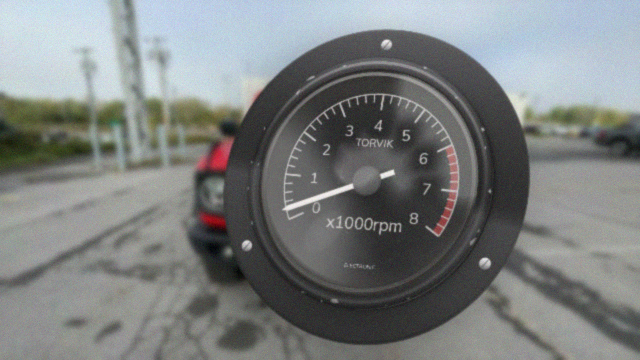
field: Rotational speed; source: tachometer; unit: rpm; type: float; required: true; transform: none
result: 200 rpm
